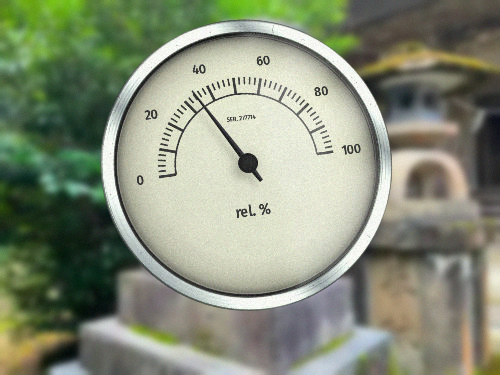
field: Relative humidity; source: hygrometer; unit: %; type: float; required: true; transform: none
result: 34 %
